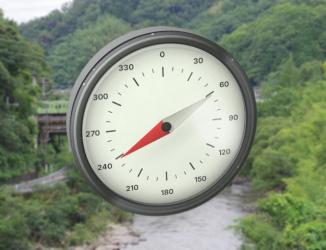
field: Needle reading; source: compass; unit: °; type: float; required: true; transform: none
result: 240 °
